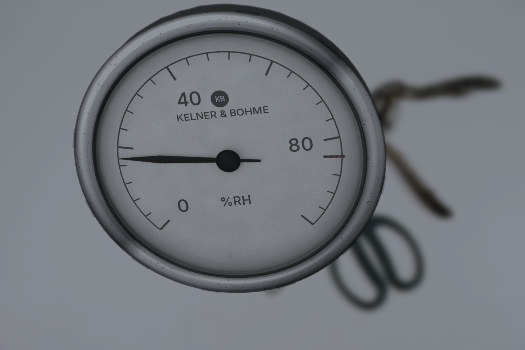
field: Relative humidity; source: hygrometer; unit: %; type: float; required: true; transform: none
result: 18 %
